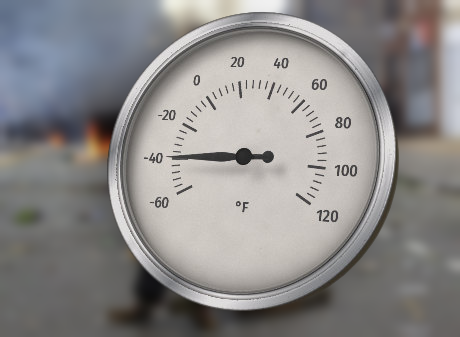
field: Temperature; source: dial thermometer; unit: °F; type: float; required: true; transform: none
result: -40 °F
